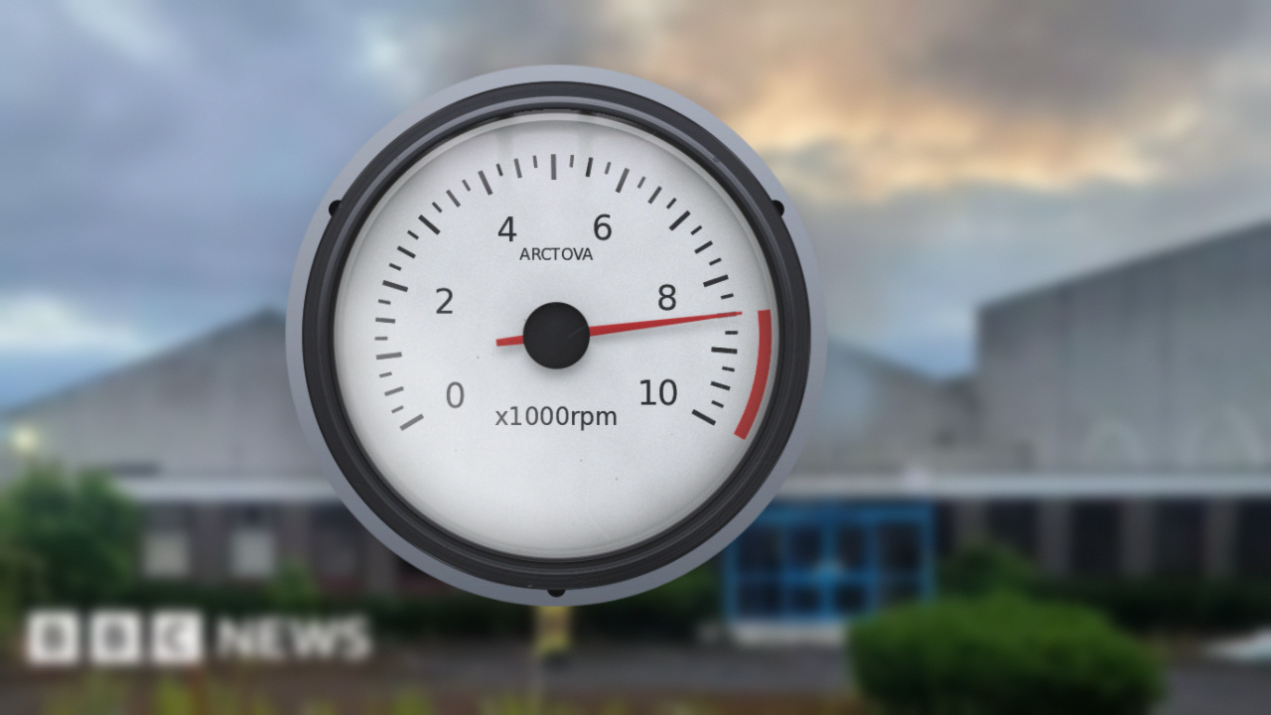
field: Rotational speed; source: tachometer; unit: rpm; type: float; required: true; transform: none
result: 8500 rpm
